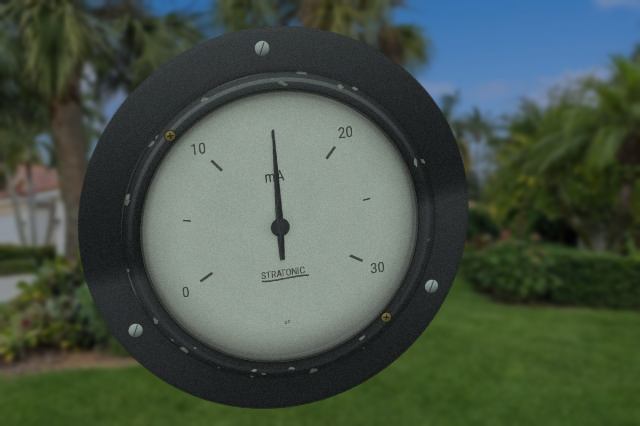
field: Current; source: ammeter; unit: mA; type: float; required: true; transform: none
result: 15 mA
